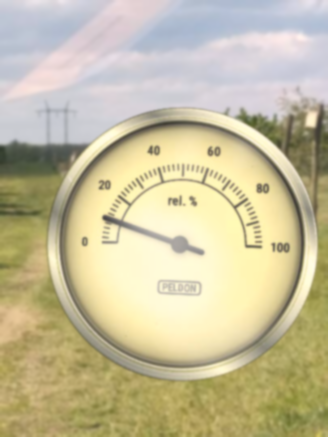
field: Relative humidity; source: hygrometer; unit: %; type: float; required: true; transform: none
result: 10 %
